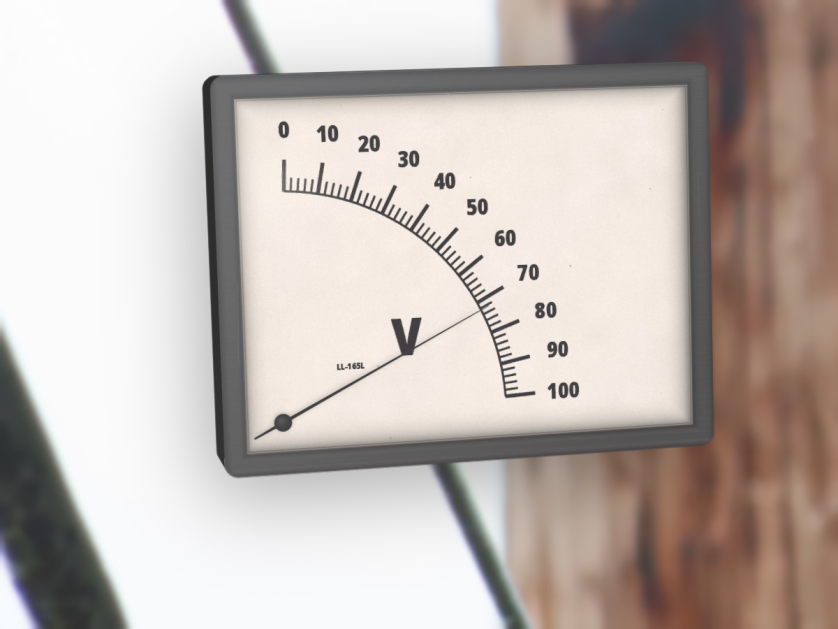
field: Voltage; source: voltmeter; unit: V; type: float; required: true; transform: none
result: 72 V
